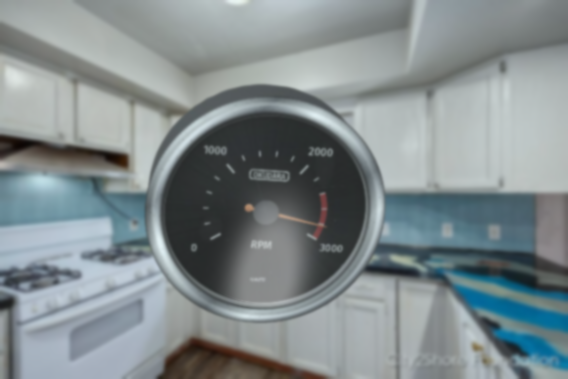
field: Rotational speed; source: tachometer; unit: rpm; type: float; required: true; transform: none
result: 2800 rpm
